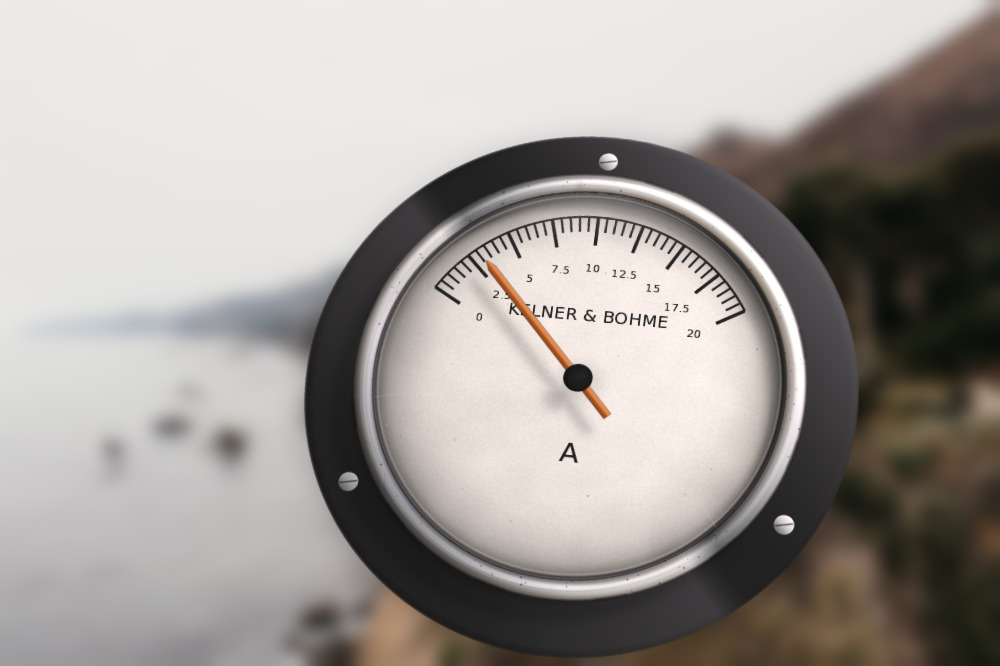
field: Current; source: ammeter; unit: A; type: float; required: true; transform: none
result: 3 A
